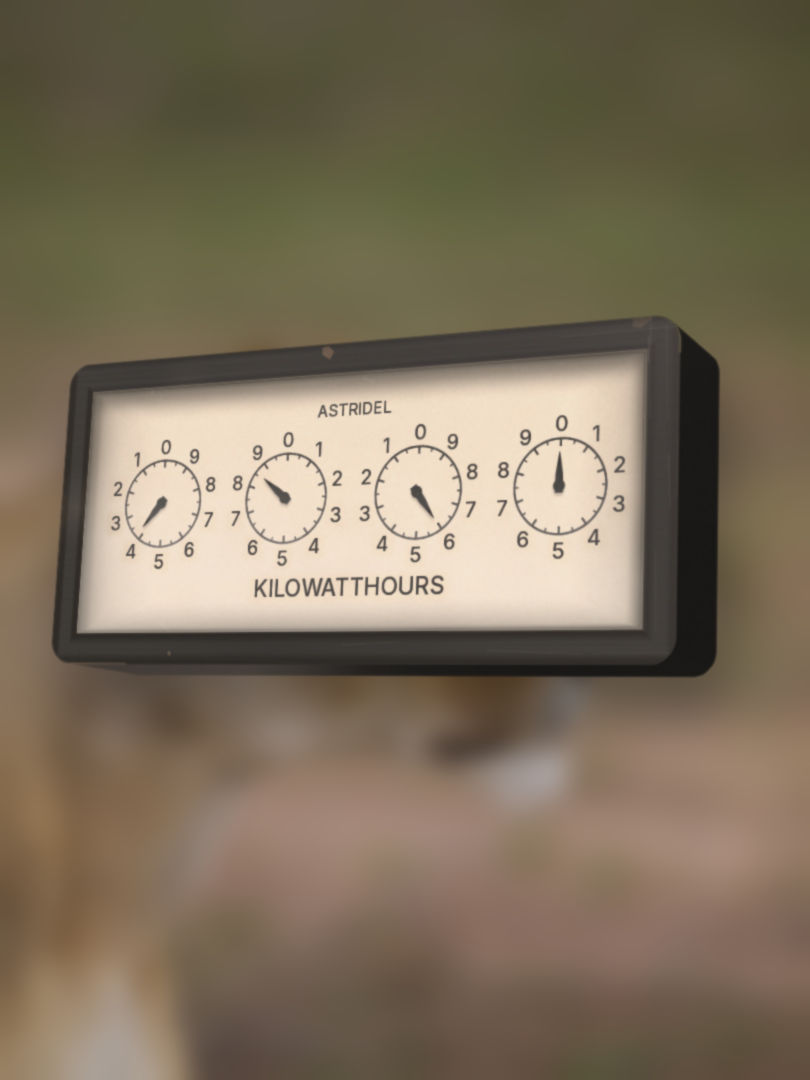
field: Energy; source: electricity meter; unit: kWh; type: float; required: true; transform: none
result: 3860 kWh
